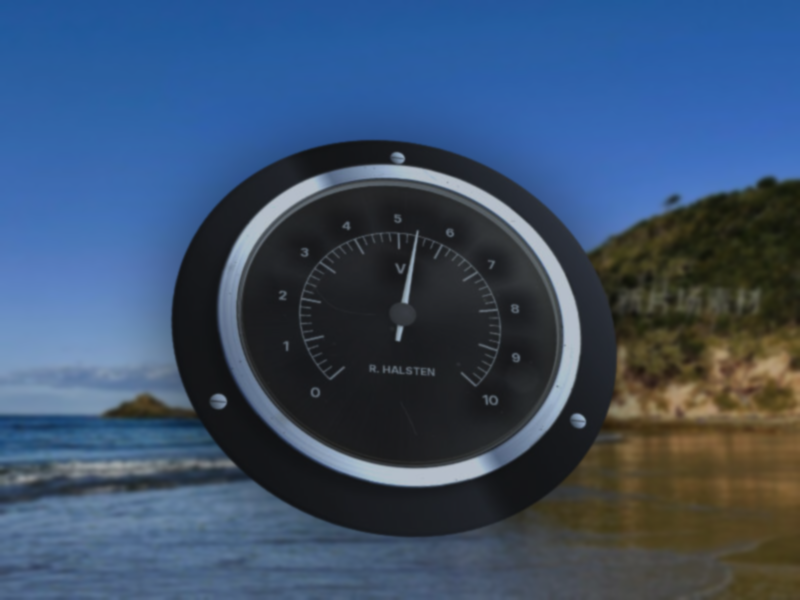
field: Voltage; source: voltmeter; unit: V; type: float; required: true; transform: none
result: 5.4 V
